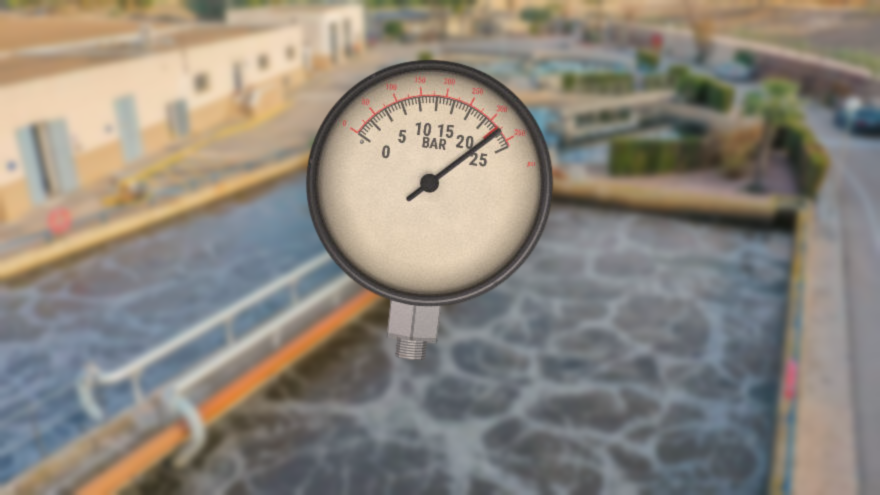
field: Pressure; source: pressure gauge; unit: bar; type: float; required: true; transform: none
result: 22.5 bar
